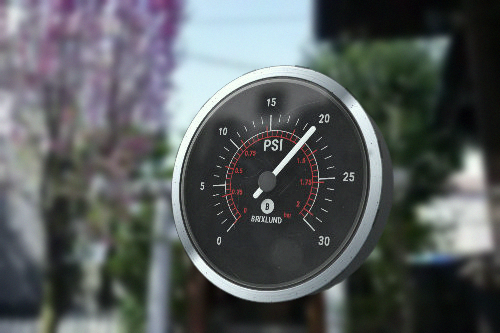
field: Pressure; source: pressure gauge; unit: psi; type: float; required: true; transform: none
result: 20 psi
